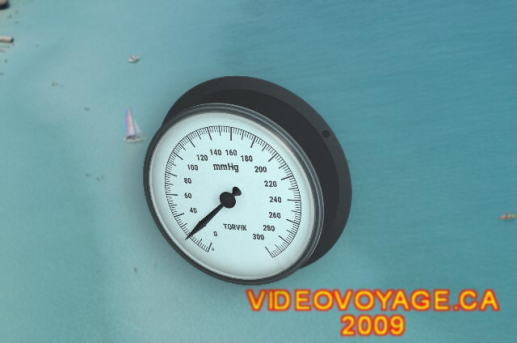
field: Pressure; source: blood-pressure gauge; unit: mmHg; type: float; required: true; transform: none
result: 20 mmHg
